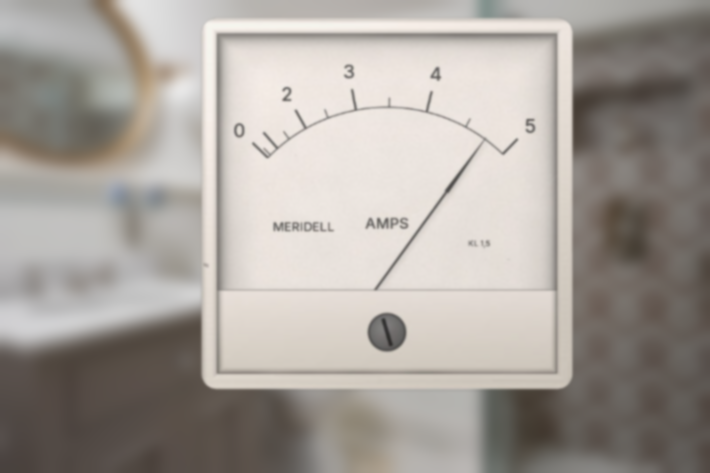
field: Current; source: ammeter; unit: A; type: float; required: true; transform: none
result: 4.75 A
